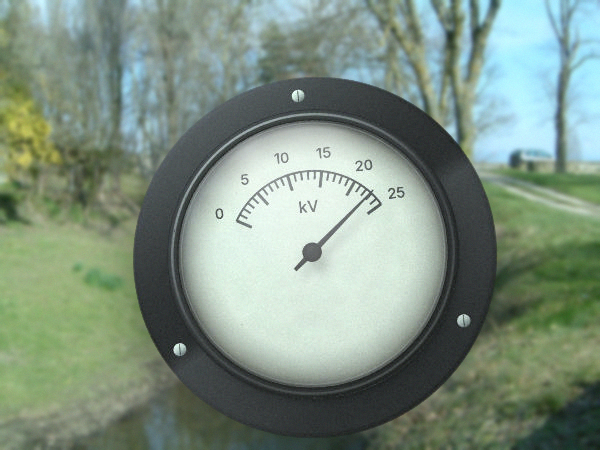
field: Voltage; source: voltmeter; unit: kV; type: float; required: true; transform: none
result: 23 kV
